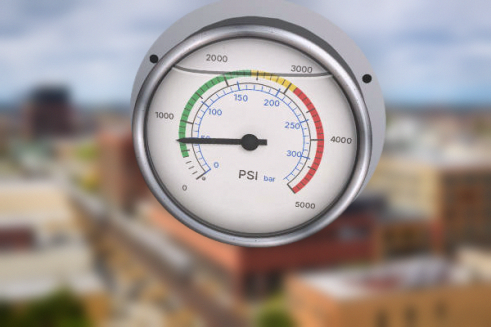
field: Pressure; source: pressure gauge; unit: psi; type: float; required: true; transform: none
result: 700 psi
